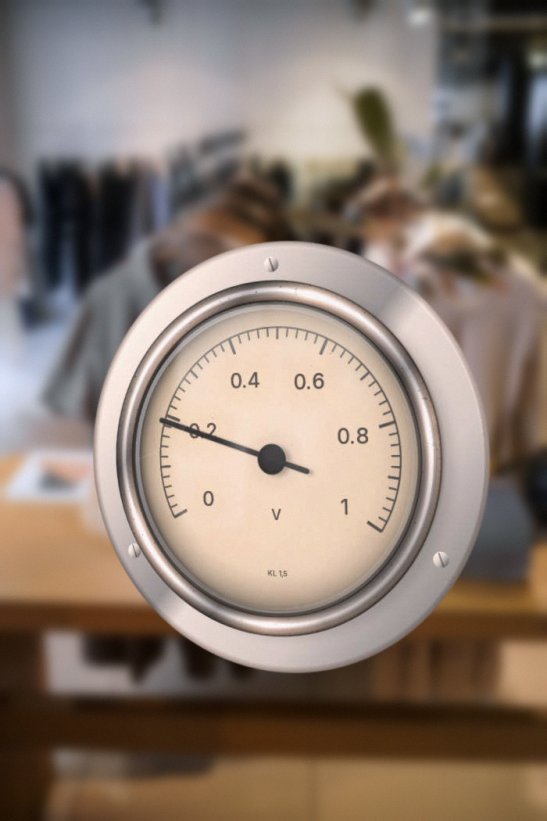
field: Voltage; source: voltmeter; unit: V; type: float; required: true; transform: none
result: 0.19 V
